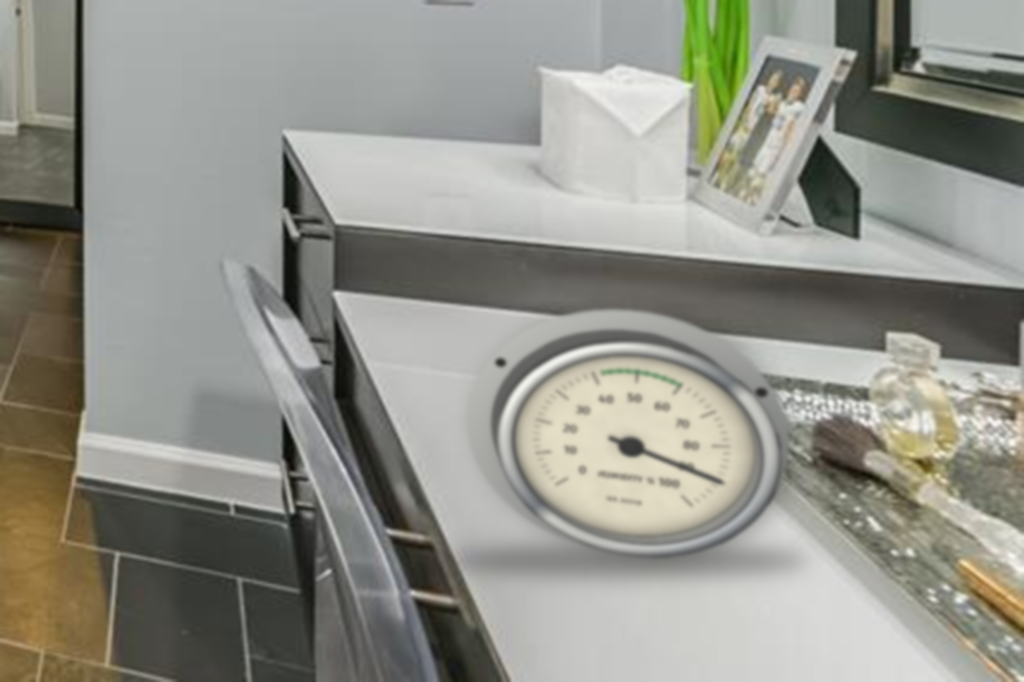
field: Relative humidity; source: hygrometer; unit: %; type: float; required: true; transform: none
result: 90 %
